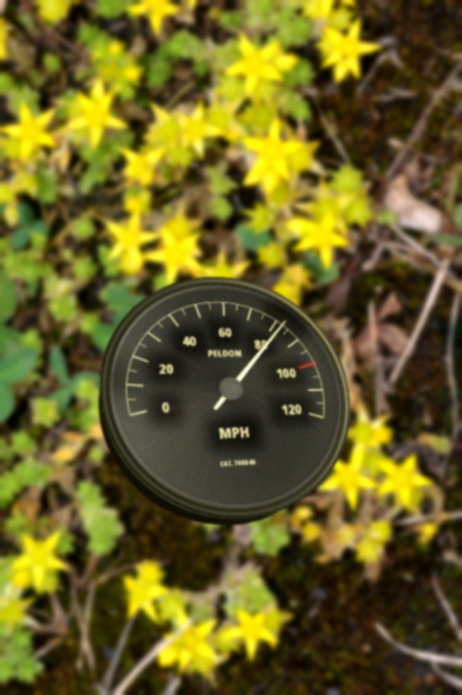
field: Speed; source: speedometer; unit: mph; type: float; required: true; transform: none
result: 82.5 mph
